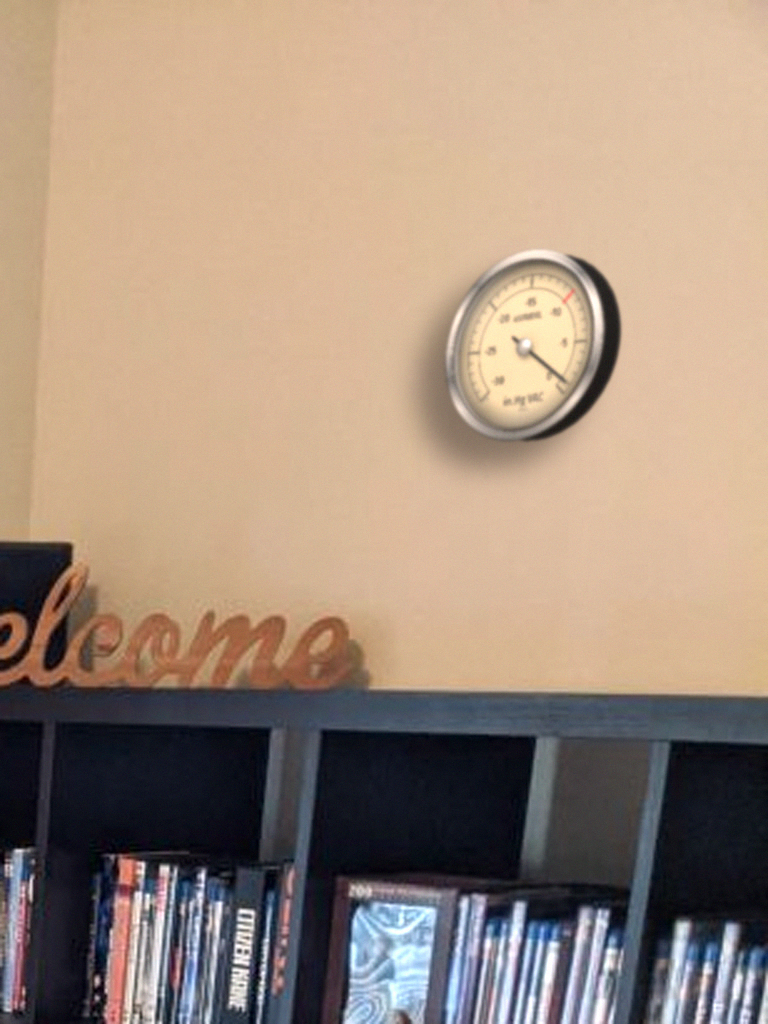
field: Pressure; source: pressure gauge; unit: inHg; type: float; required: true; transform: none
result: -1 inHg
